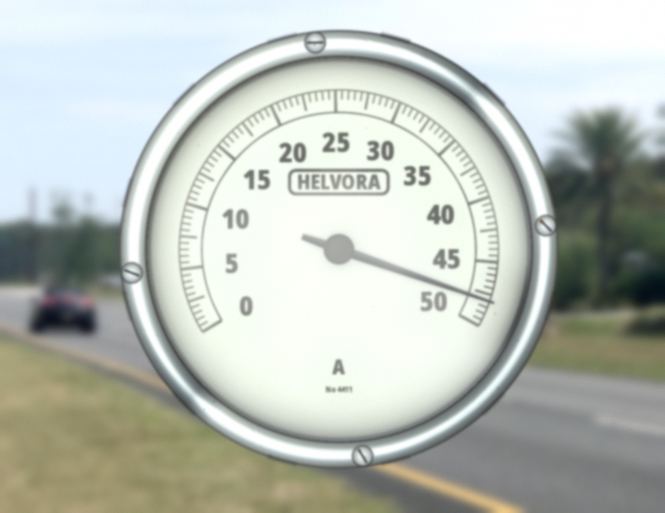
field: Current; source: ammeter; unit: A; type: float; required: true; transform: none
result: 48 A
